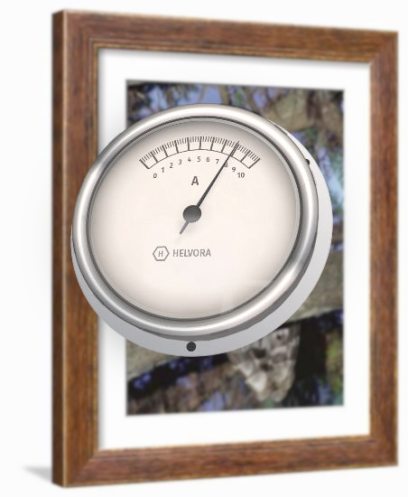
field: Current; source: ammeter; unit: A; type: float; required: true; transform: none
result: 8 A
